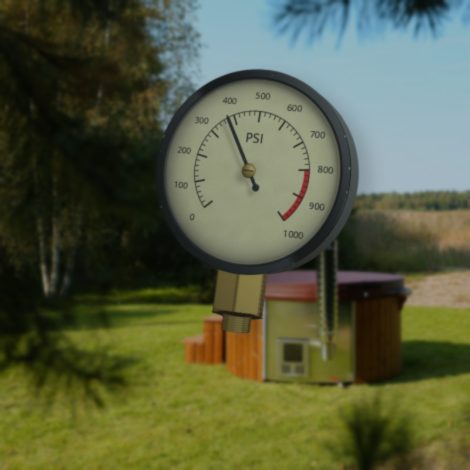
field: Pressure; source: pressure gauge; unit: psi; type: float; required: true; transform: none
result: 380 psi
